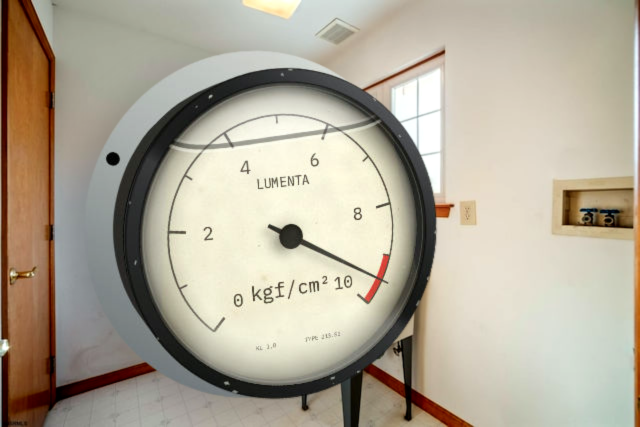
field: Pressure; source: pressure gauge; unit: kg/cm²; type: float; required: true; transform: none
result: 9.5 kg/cm²
